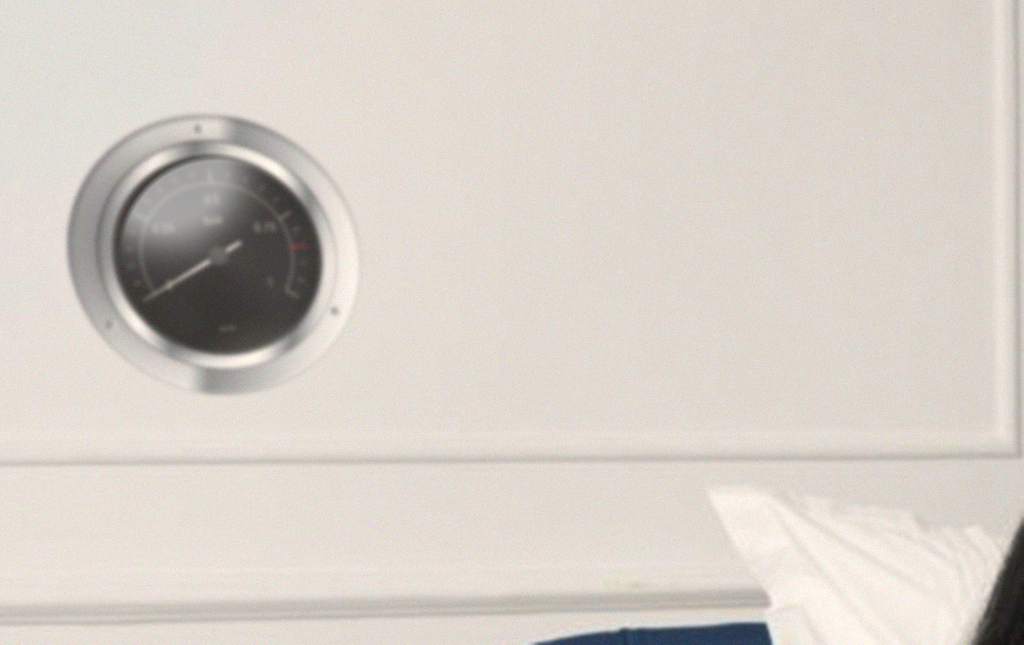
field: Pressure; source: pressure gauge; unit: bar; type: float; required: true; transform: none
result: 0 bar
